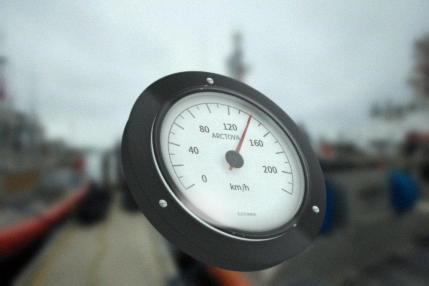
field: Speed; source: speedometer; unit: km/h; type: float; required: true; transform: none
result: 140 km/h
